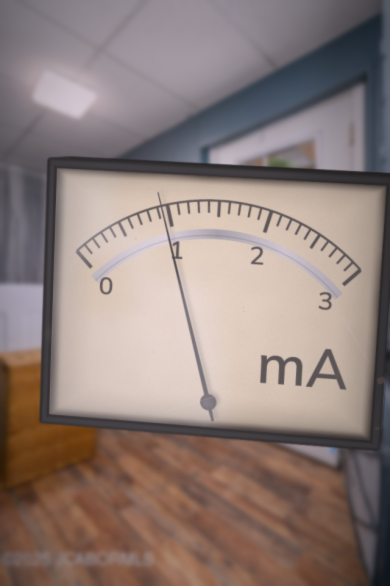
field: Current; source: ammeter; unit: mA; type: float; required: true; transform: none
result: 0.95 mA
